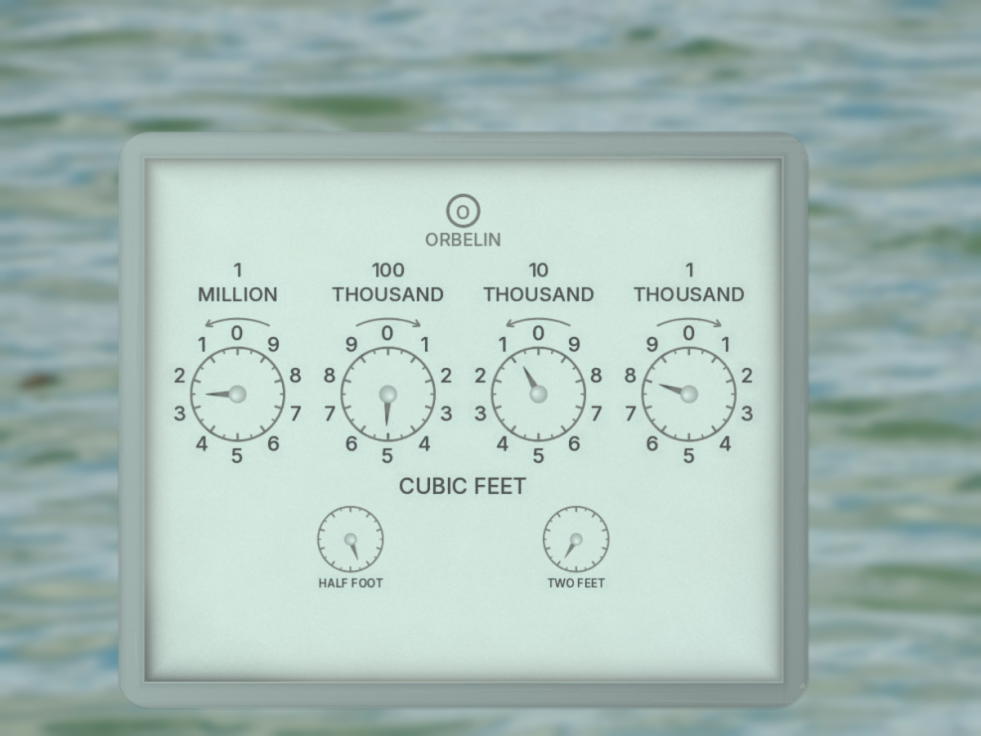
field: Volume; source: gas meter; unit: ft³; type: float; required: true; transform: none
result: 250800 ft³
